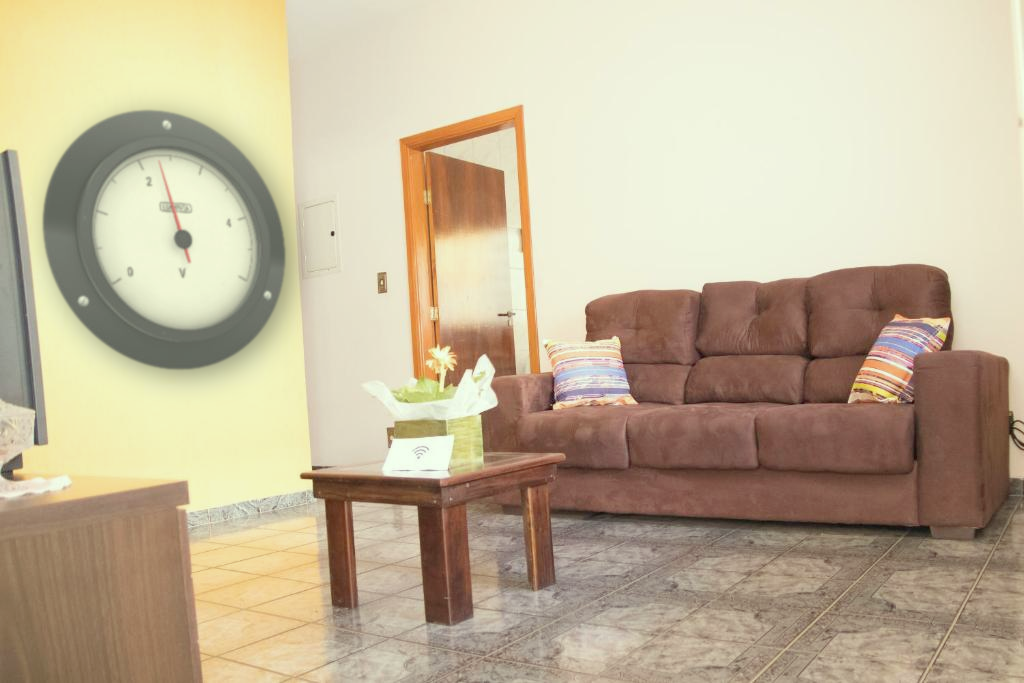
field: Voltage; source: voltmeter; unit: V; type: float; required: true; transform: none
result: 2.25 V
